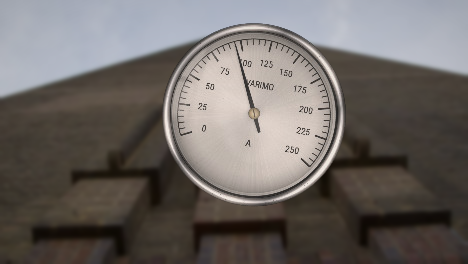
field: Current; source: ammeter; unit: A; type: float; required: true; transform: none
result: 95 A
